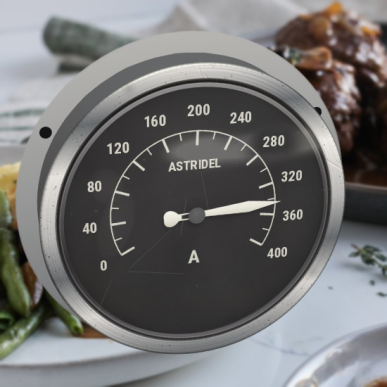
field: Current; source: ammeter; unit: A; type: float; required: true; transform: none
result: 340 A
